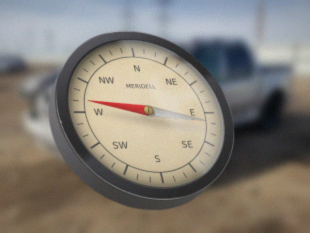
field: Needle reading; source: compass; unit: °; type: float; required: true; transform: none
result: 280 °
